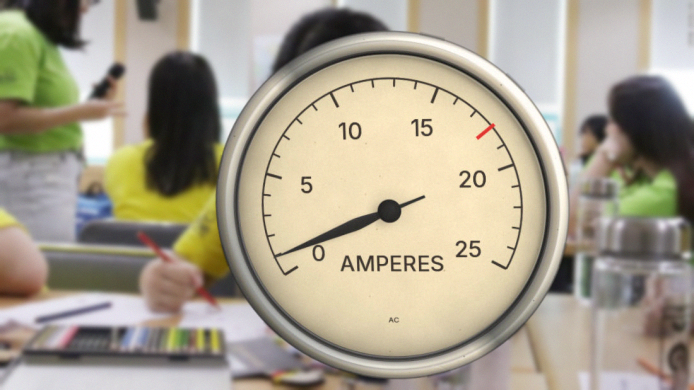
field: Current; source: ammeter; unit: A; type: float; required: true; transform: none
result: 1 A
